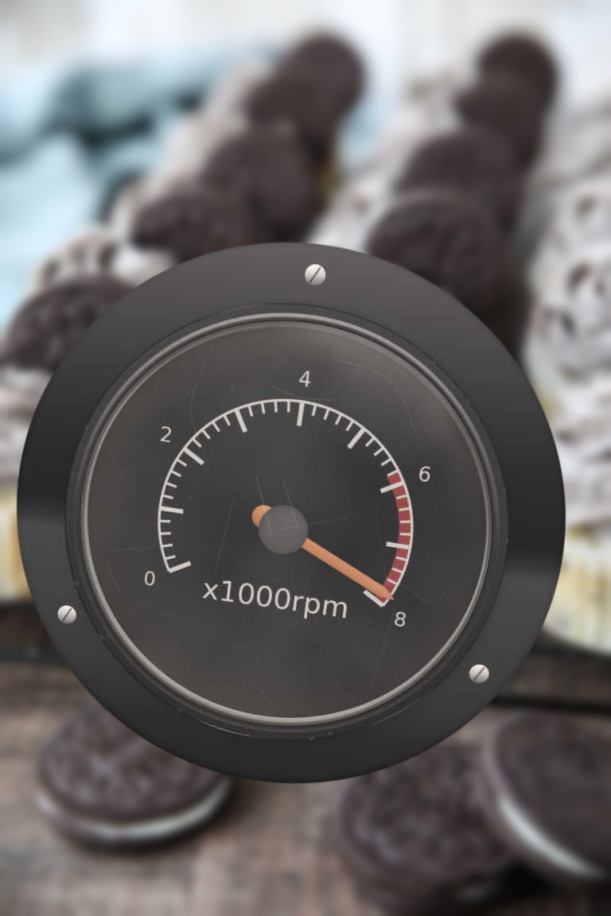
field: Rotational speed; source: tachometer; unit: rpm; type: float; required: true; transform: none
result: 7800 rpm
